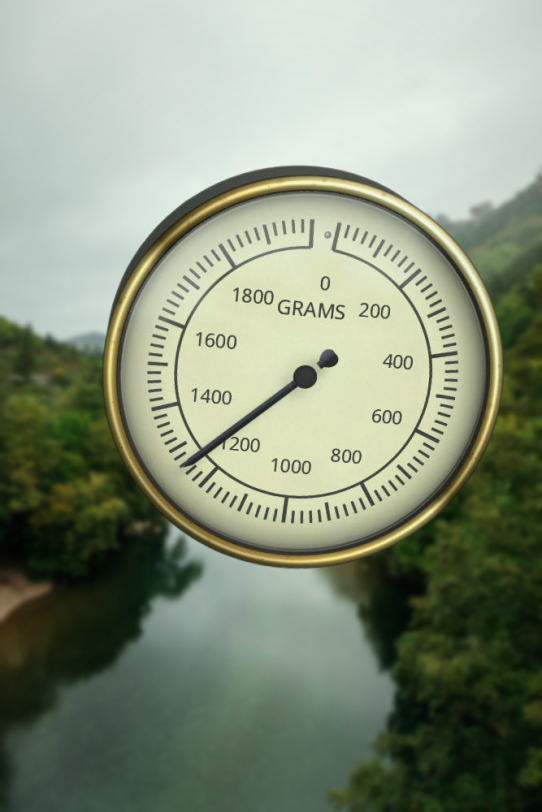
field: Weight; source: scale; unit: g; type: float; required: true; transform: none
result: 1260 g
